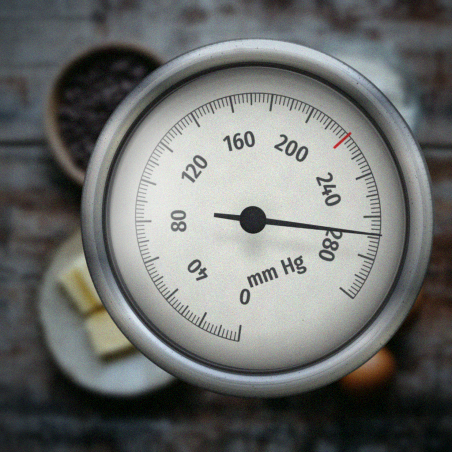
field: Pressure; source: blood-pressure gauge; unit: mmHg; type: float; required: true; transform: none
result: 268 mmHg
